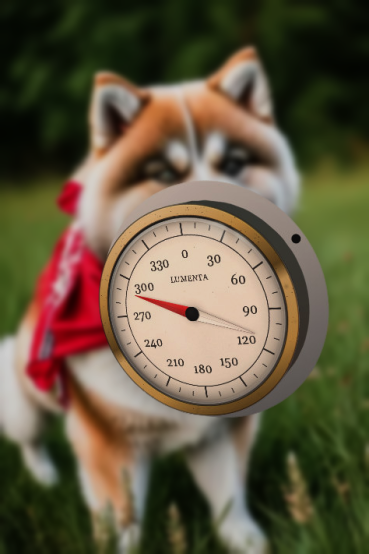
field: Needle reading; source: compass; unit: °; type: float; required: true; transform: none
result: 290 °
